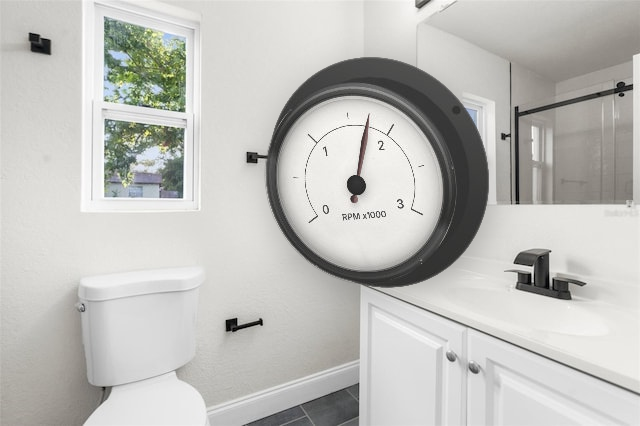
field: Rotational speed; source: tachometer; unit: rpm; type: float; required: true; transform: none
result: 1750 rpm
